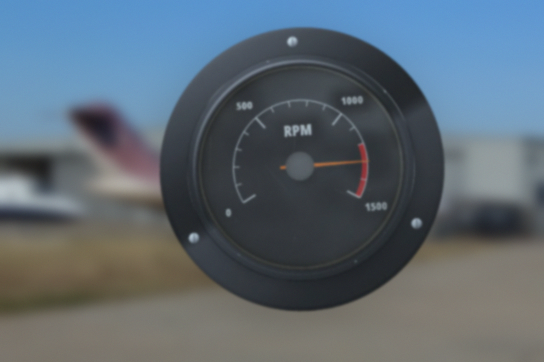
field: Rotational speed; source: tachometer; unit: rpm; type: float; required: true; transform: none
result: 1300 rpm
